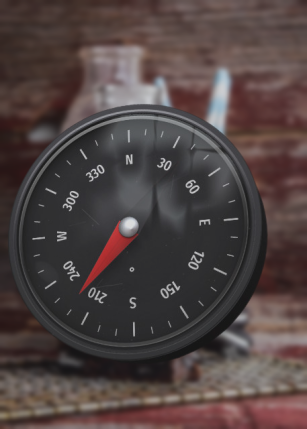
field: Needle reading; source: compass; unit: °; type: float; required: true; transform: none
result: 220 °
